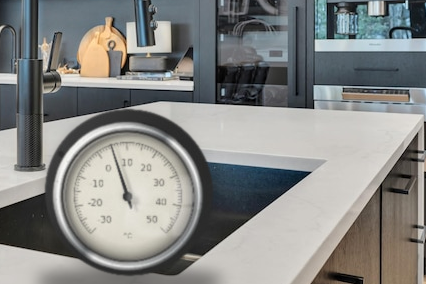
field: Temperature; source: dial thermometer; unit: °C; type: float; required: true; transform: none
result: 5 °C
